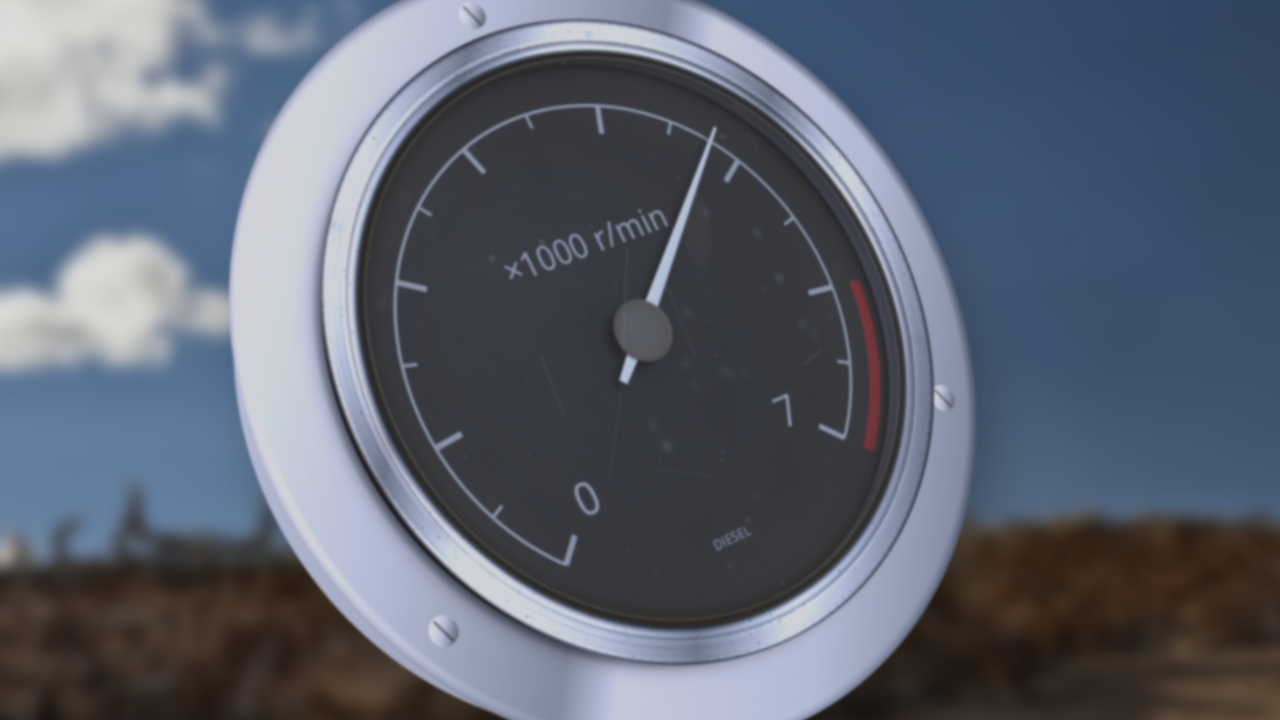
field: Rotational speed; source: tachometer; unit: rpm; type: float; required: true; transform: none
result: 4750 rpm
